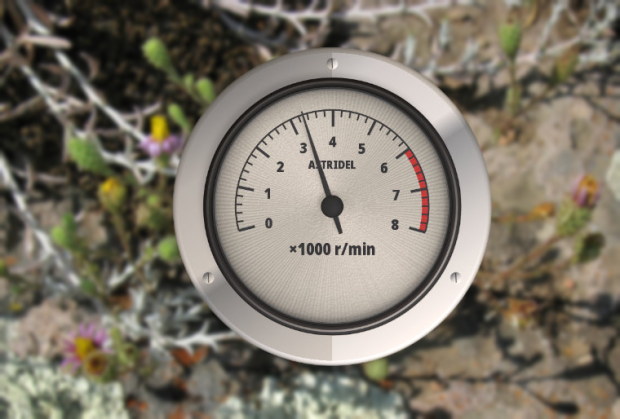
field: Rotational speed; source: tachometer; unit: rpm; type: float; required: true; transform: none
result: 3300 rpm
